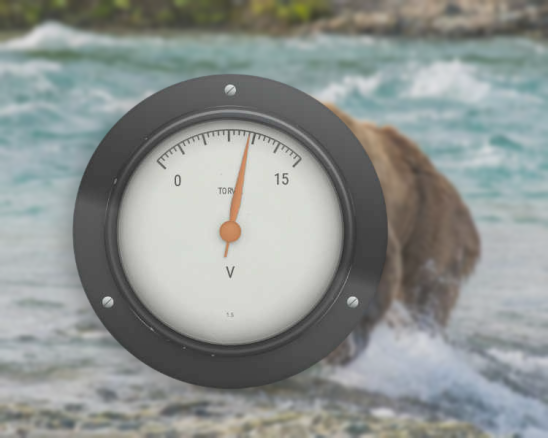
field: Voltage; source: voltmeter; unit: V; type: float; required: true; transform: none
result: 9.5 V
